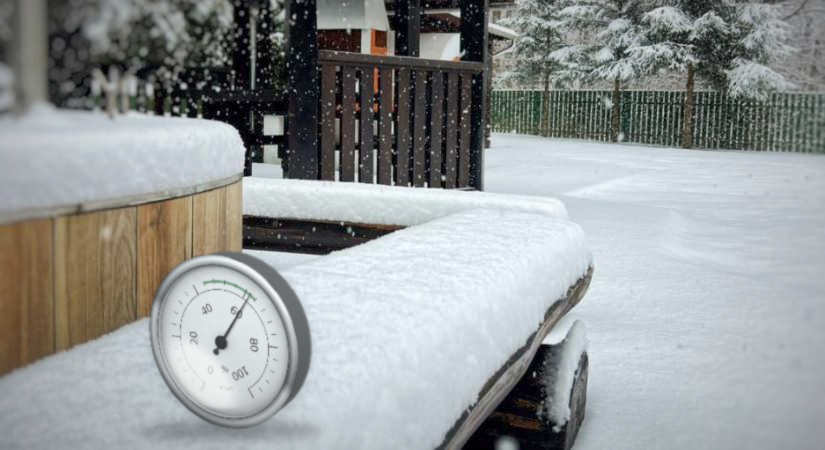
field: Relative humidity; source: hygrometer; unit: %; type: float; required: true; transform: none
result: 62 %
